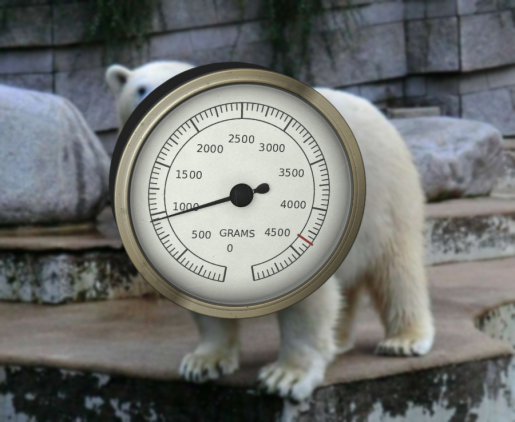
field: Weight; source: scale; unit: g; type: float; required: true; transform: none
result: 950 g
